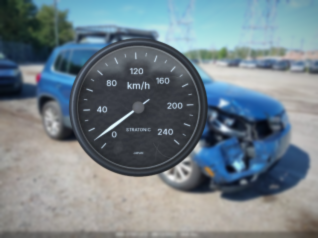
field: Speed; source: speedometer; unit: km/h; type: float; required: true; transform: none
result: 10 km/h
